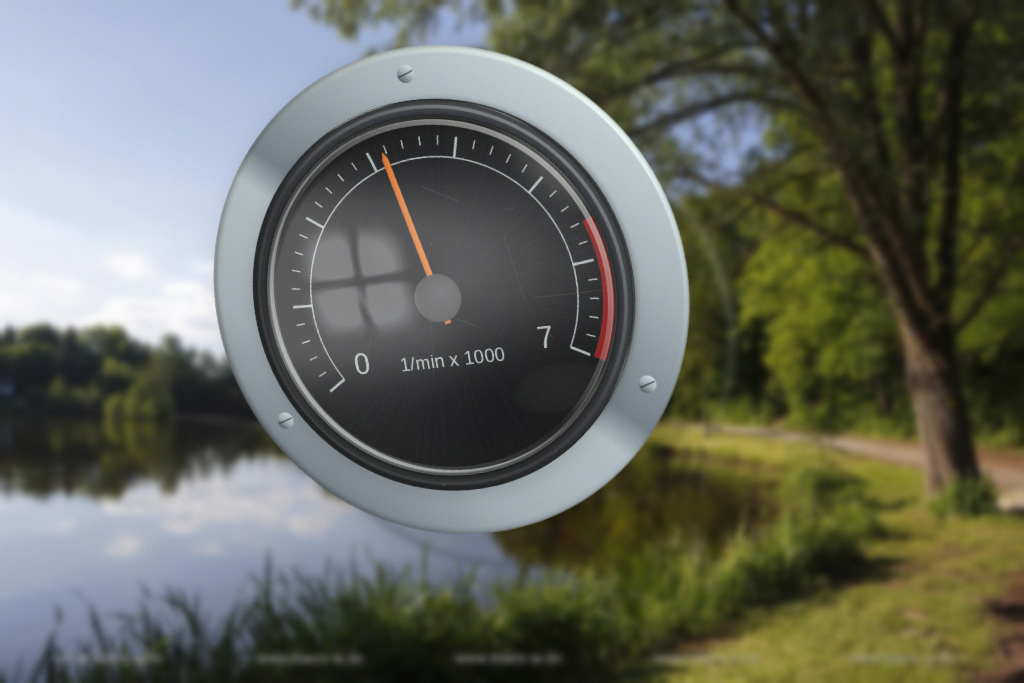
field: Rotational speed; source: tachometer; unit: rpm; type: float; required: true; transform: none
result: 3200 rpm
